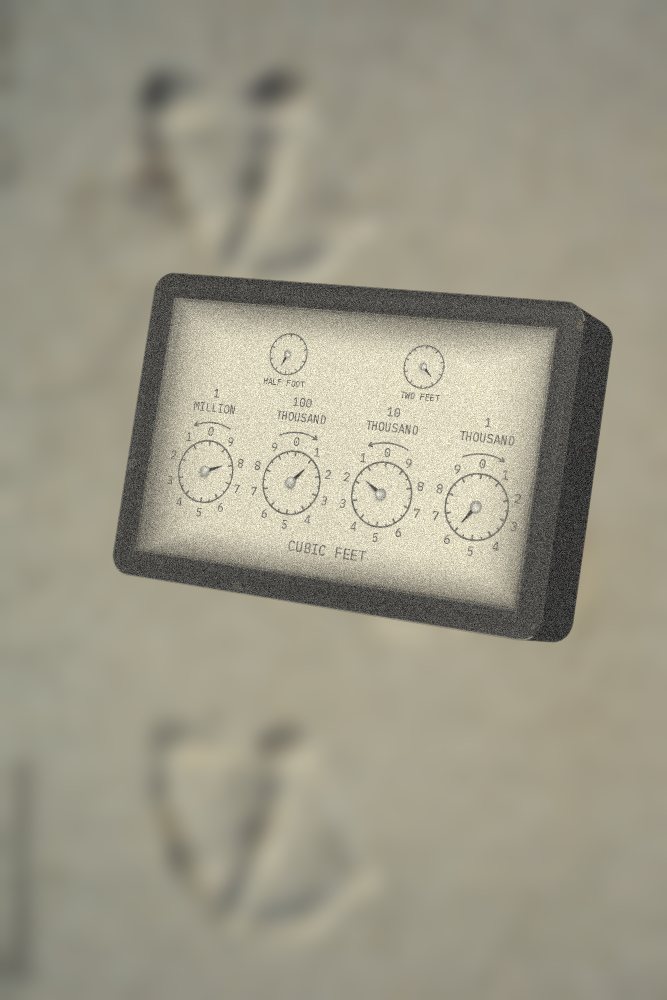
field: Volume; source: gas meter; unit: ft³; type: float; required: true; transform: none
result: 811600 ft³
